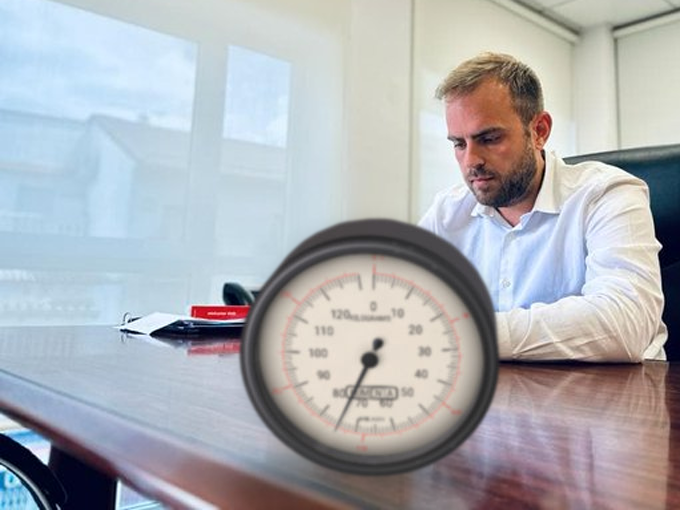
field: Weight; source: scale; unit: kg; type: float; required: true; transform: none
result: 75 kg
